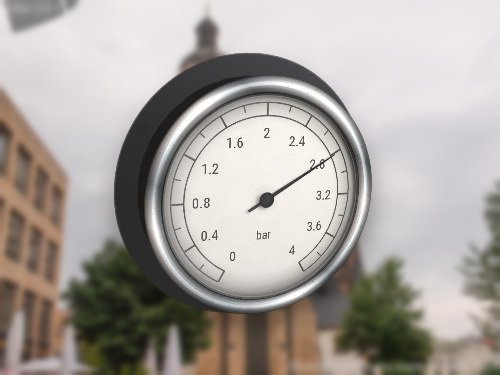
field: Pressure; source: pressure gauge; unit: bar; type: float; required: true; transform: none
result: 2.8 bar
